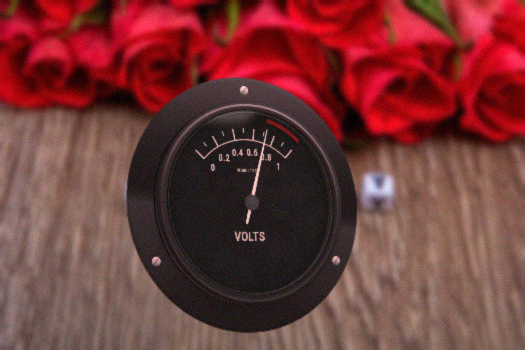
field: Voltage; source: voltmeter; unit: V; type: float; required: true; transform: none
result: 0.7 V
